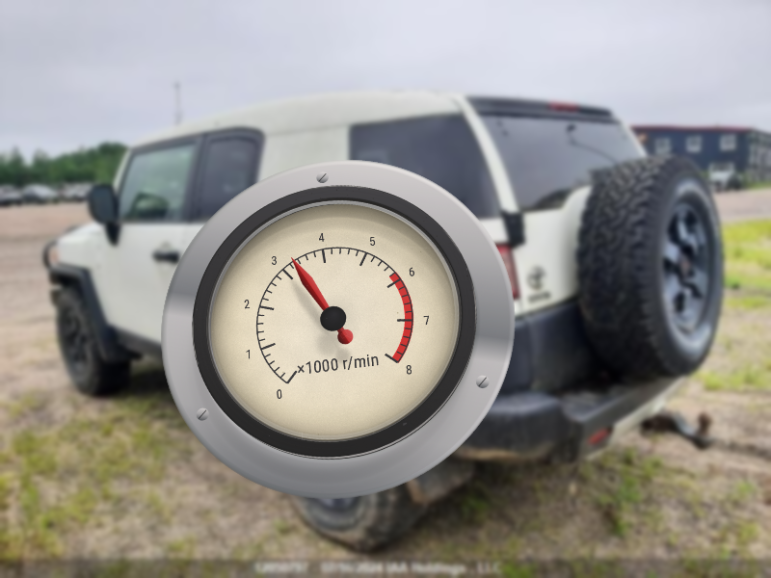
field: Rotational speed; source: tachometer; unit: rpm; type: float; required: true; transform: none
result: 3300 rpm
